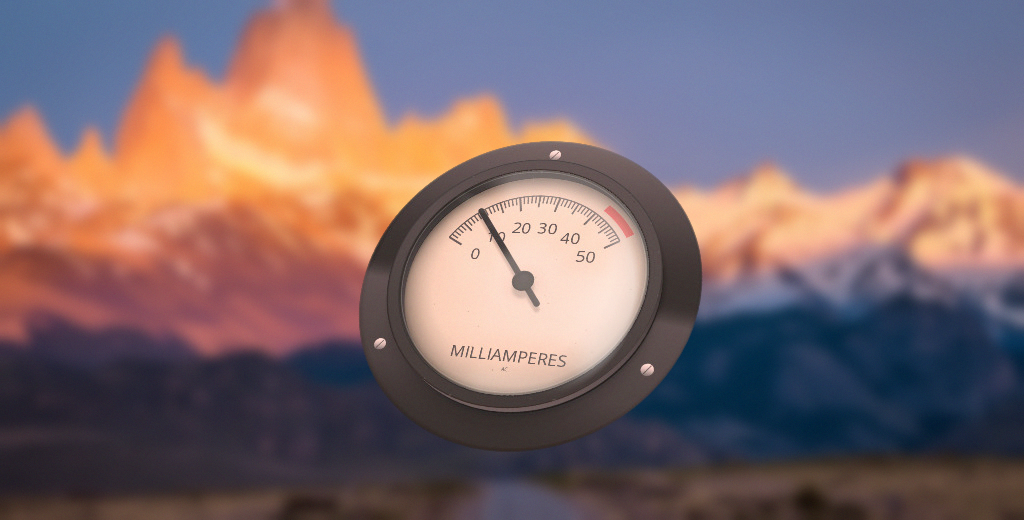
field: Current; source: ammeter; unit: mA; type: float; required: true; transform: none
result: 10 mA
